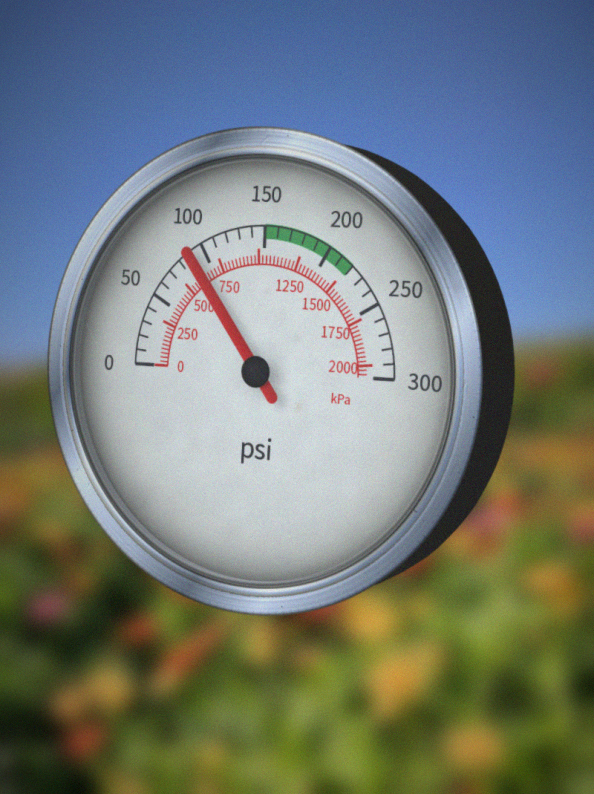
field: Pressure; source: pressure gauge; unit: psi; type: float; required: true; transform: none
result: 90 psi
